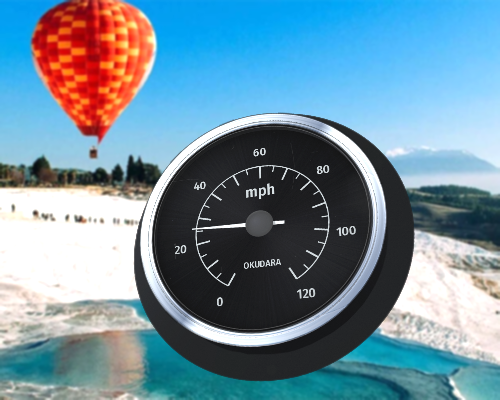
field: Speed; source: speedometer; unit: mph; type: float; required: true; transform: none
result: 25 mph
